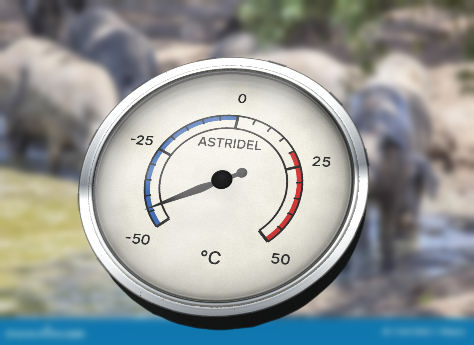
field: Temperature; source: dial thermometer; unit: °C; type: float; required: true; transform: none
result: -45 °C
